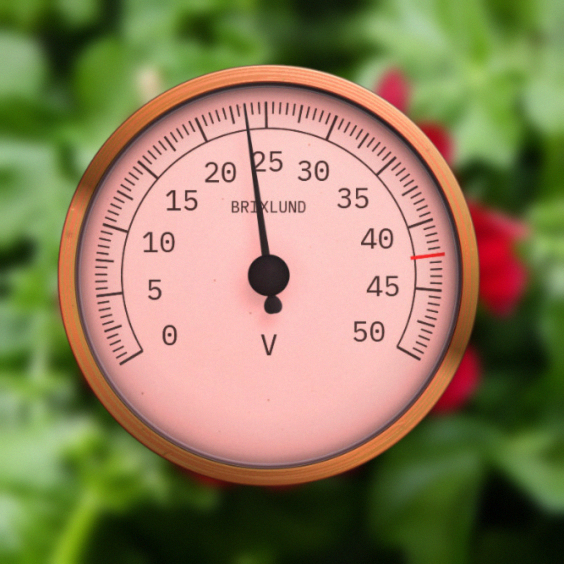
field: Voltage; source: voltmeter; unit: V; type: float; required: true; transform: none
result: 23.5 V
